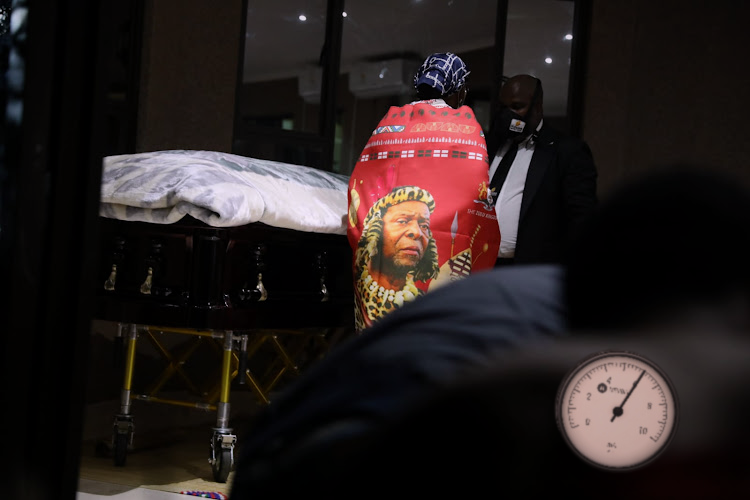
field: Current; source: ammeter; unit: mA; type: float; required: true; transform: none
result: 6 mA
